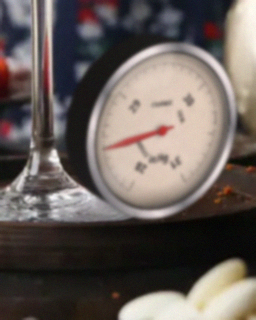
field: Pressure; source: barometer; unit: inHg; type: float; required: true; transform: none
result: 28.5 inHg
